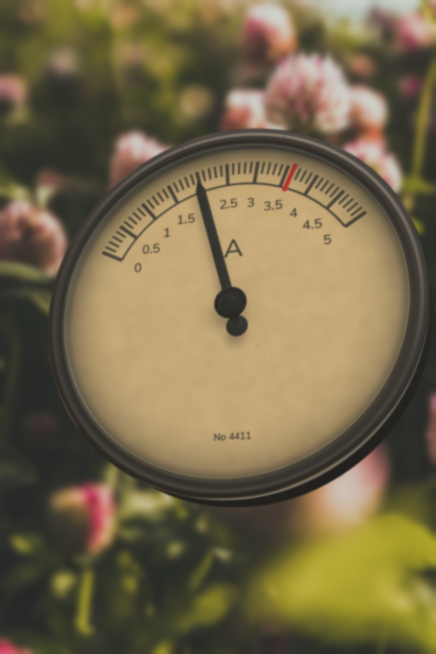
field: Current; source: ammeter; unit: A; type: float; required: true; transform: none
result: 2 A
